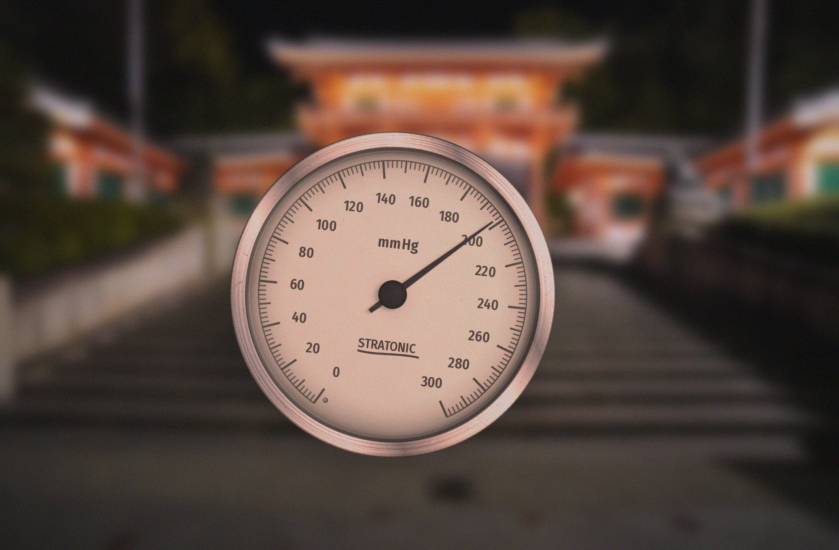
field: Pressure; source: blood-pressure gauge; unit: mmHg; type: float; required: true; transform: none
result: 198 mmHg
